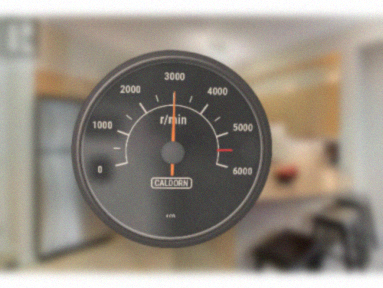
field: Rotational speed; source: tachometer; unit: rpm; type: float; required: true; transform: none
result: 3000 rpm
